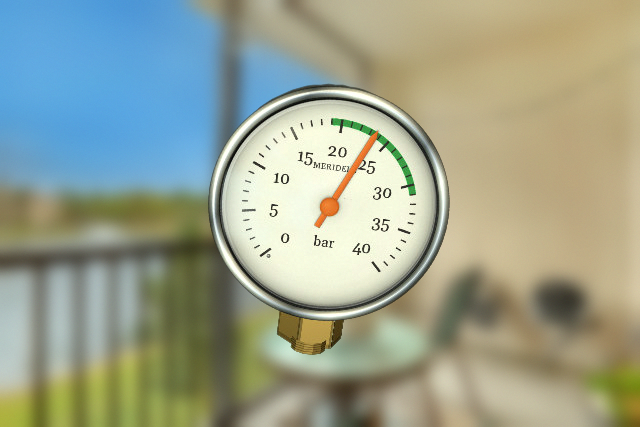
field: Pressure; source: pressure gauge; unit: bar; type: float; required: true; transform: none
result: 23.5 bar
